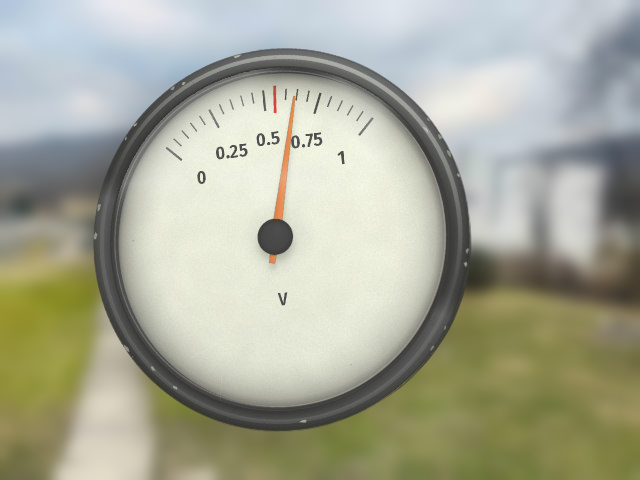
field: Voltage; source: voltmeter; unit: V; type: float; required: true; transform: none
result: 0.65 V
